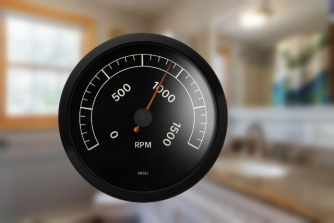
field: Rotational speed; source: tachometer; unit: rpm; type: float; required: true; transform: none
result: 925 rpm
